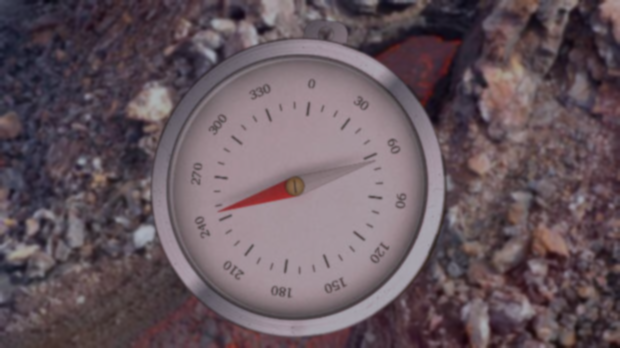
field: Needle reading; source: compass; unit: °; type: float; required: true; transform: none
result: 245 °
